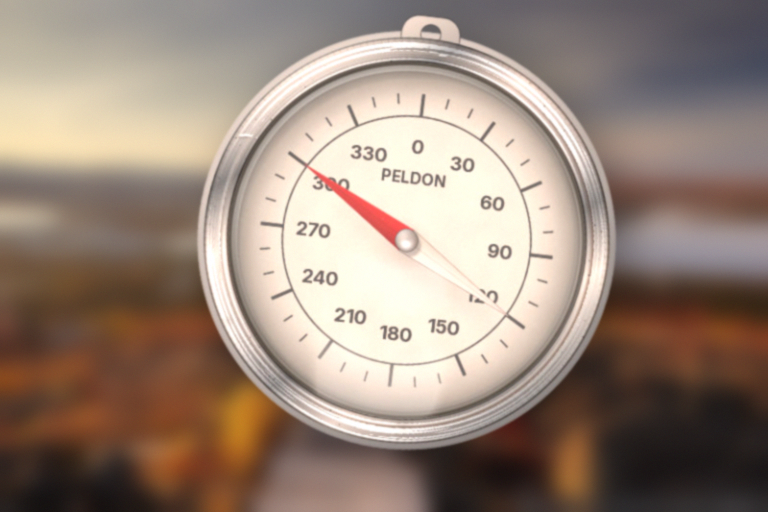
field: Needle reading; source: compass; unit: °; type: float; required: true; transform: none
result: 300 °
